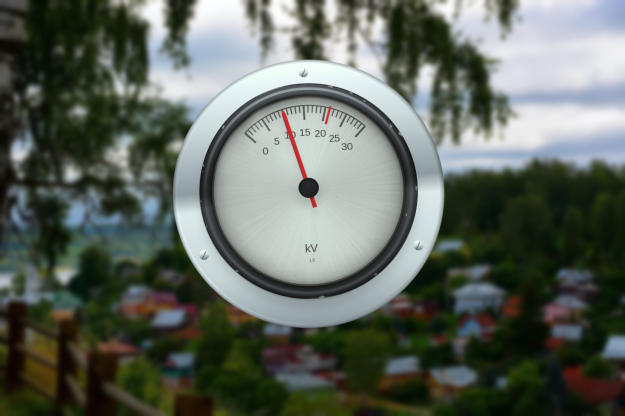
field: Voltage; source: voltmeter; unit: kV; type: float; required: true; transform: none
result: 10 kV
